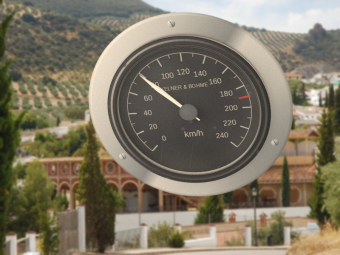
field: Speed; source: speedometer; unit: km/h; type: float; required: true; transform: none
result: 80 km/h
